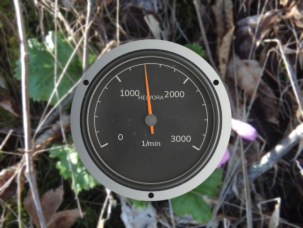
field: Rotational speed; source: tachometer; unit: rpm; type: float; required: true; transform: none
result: 1400 rpm
